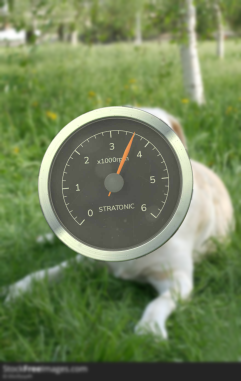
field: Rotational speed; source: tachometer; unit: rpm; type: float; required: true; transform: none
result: 3600 rpm
